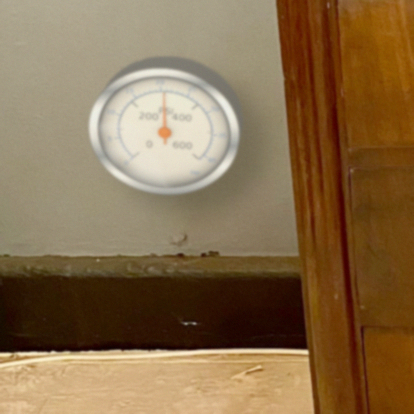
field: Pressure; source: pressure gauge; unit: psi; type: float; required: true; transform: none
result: 300 psi
